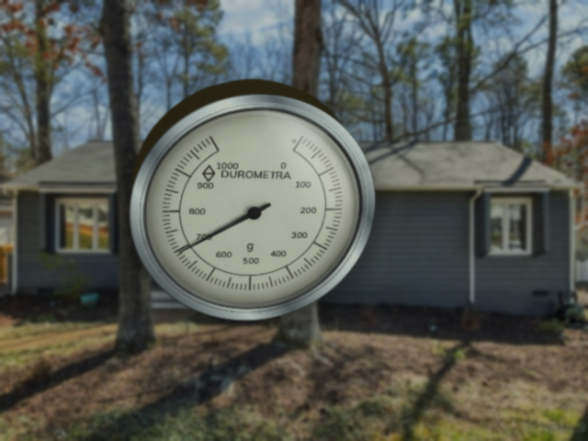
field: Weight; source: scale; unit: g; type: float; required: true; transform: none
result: 700 g
